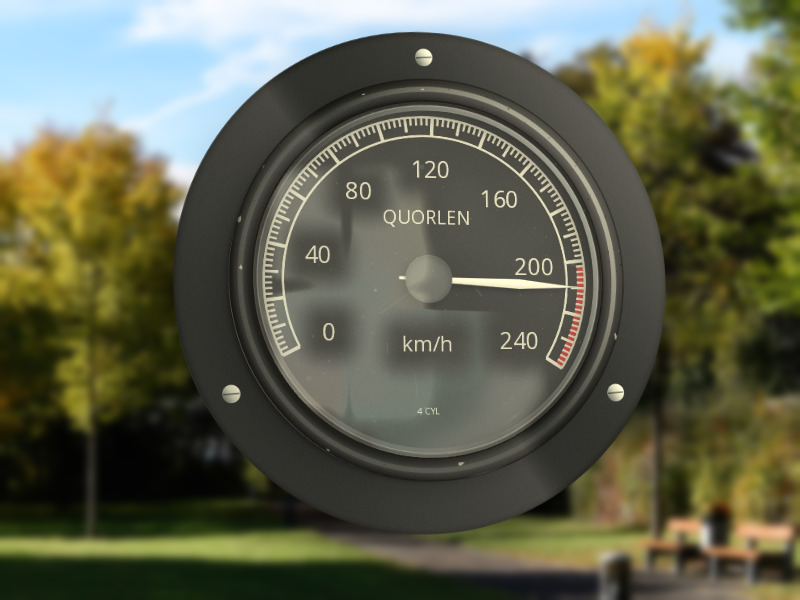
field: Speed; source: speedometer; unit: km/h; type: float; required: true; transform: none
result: 210 km/h
